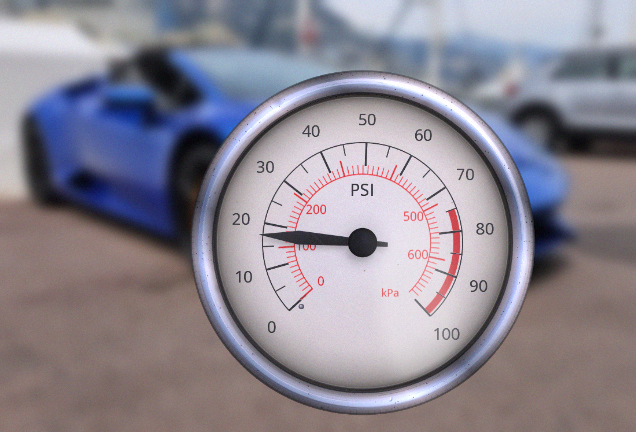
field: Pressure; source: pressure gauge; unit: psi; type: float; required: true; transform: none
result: 17.5 psi
